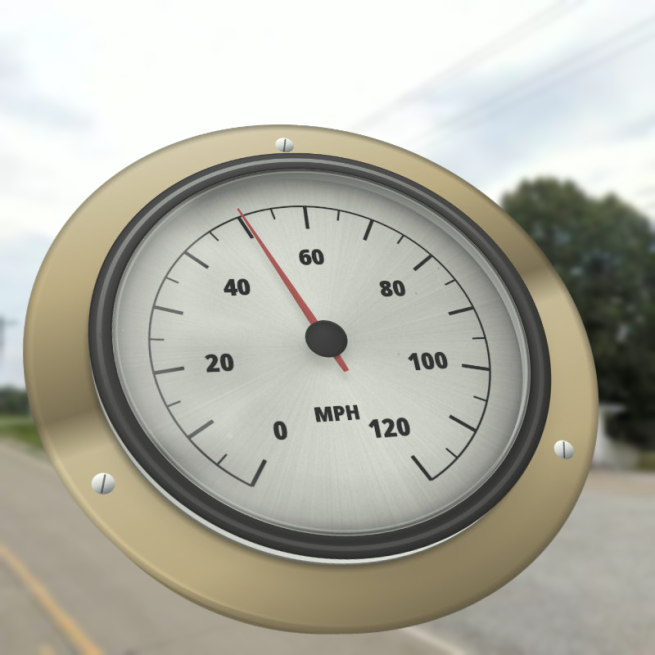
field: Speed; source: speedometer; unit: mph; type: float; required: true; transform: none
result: 50 mph
